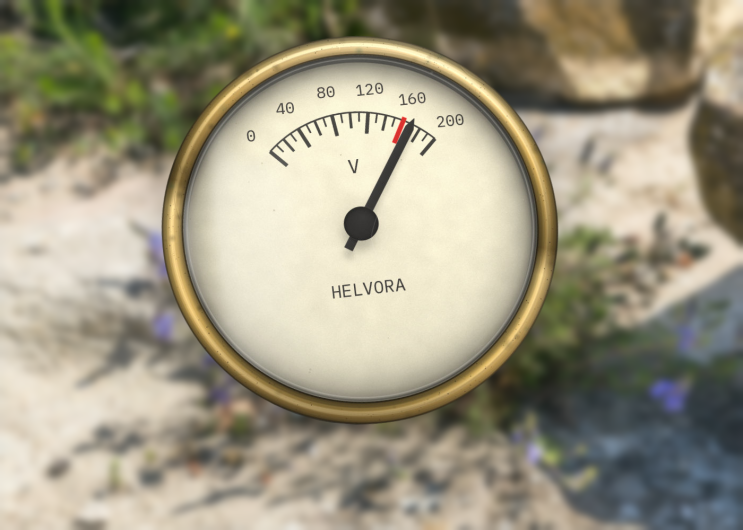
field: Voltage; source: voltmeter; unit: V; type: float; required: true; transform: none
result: 170 V
